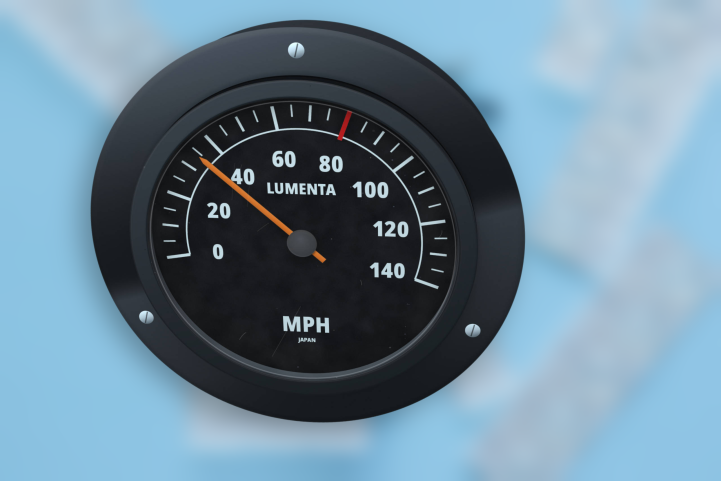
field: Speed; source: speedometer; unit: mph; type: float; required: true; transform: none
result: 35 mph
